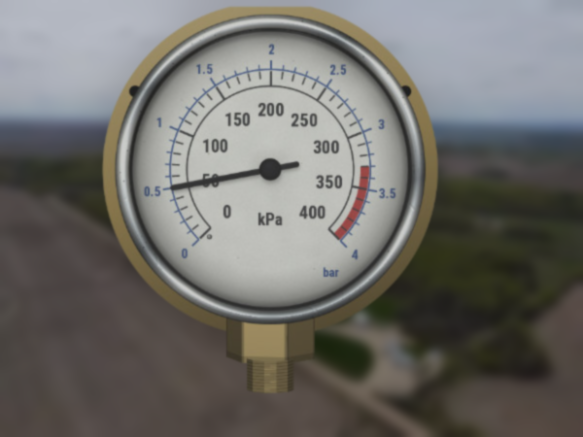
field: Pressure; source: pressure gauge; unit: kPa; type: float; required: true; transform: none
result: 50 kPa
